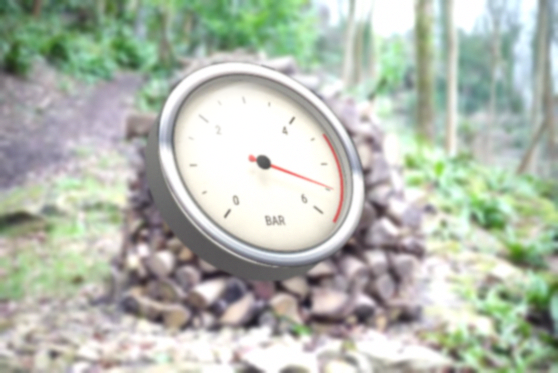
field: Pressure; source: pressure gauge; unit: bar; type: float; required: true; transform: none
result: 5.5 bar
